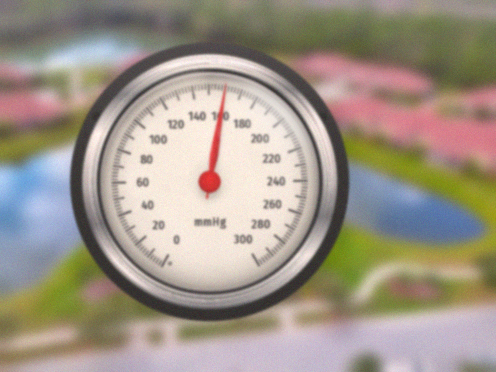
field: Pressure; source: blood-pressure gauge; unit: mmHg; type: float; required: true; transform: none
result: 160 mmHg
